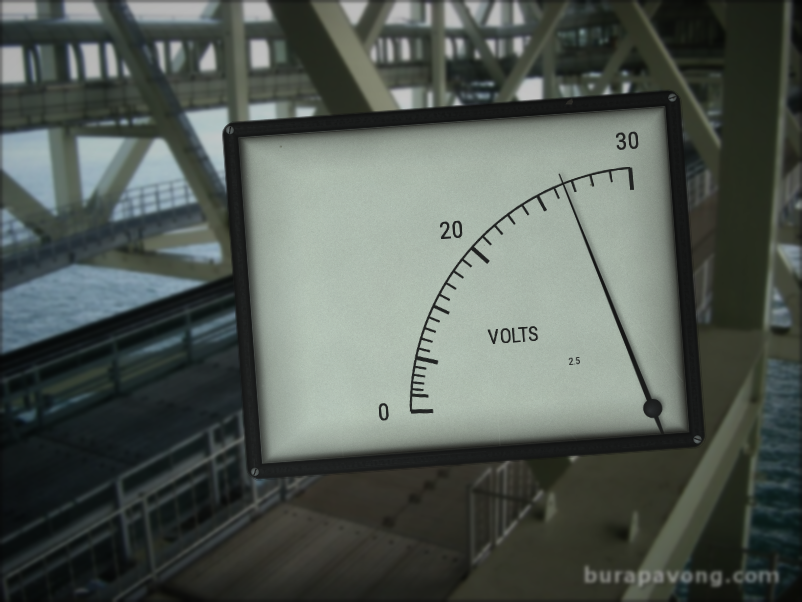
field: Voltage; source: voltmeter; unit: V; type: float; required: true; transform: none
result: 26.5 V
